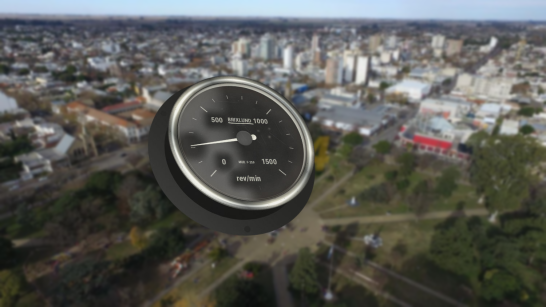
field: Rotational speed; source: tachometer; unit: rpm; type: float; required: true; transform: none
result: 200 rpm
